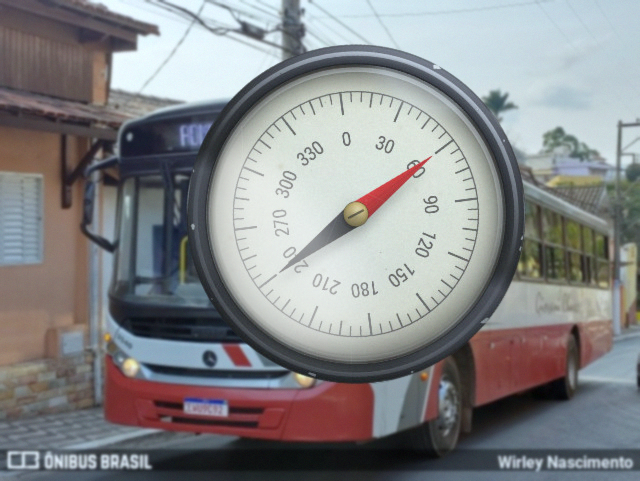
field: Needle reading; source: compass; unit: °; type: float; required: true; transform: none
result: 60 °
